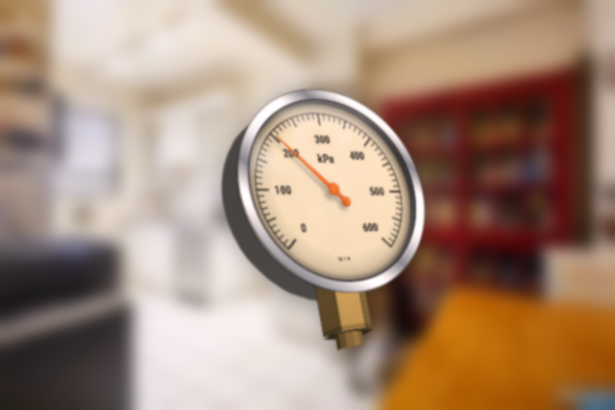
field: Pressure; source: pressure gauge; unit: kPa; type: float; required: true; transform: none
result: 200 kPa
